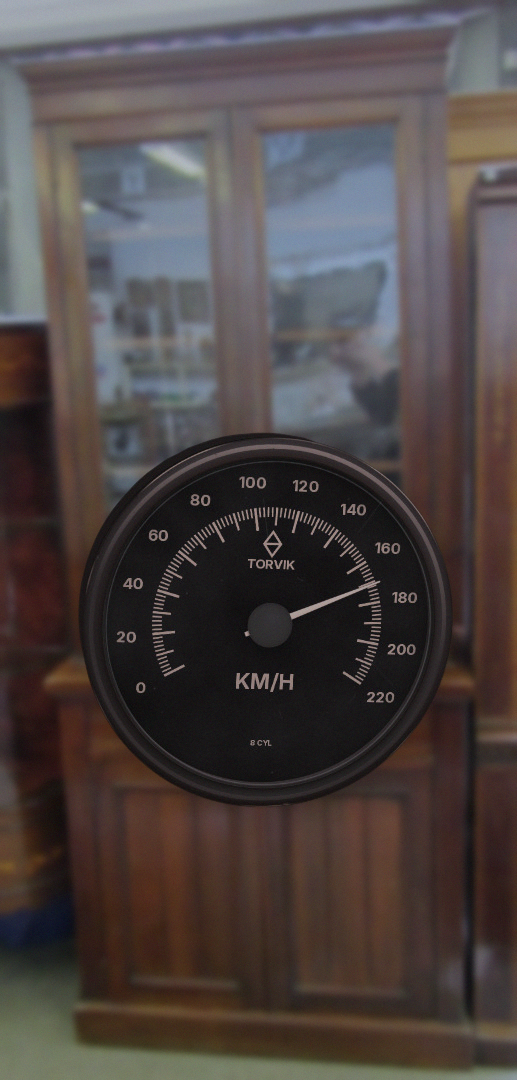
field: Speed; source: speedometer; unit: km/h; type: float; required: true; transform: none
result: 170 km/h
